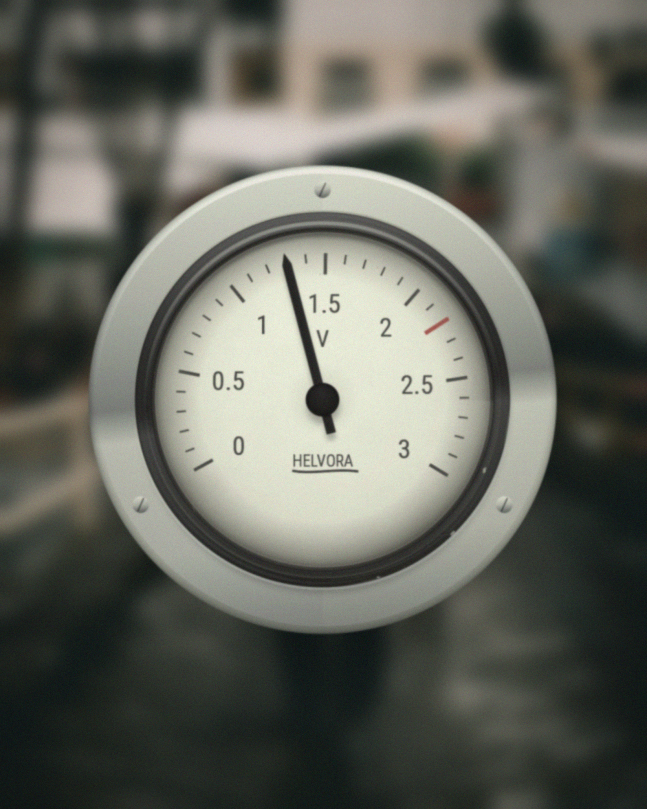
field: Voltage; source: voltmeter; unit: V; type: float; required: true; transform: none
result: 1.3 V
